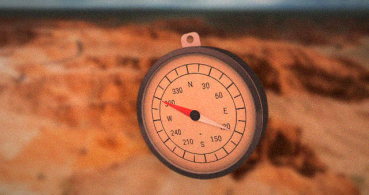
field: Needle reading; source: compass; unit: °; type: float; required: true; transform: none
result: 300 °
